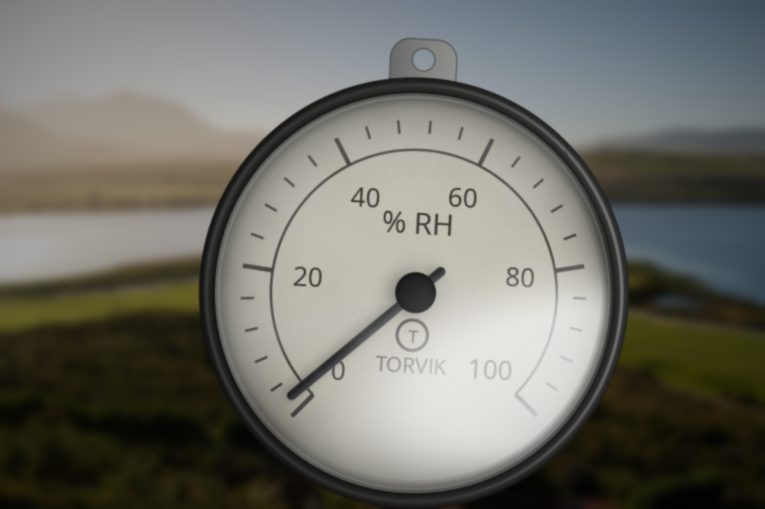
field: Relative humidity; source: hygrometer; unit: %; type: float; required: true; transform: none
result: 2 %
